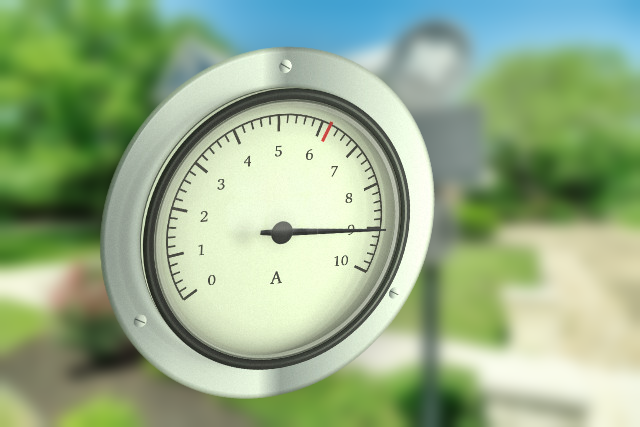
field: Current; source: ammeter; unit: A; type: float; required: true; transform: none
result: 9 A
